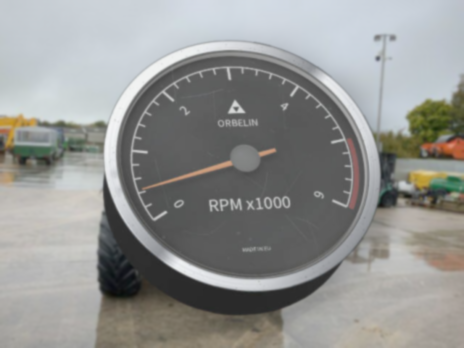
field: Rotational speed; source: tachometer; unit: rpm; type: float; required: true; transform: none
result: 400 rpm
